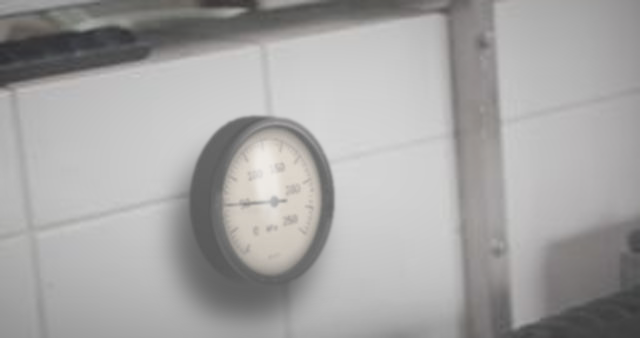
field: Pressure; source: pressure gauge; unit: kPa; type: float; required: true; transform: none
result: 50 kPa
